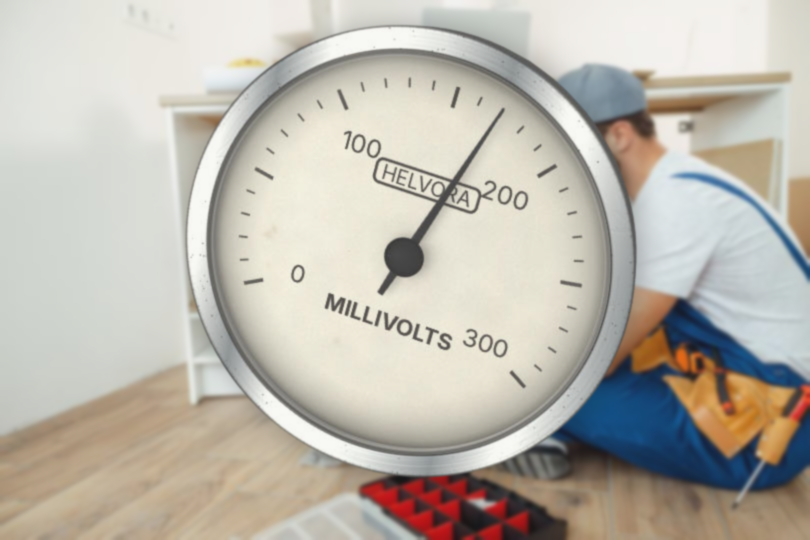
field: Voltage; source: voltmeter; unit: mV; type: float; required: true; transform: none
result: 170 mV
